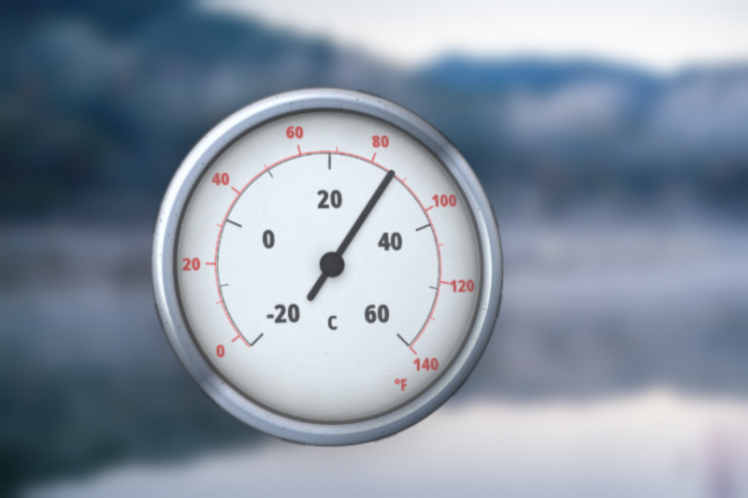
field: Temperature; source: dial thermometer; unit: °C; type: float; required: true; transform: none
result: 30 °C
